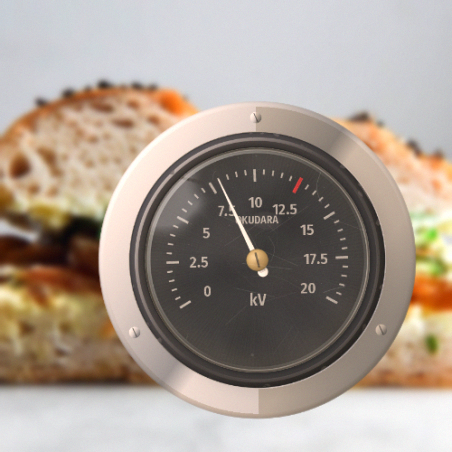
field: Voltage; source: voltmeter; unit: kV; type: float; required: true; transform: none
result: 8 kV
